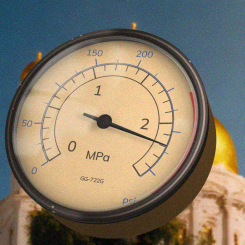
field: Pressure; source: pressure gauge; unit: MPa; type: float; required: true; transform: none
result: 2.2 MPa
